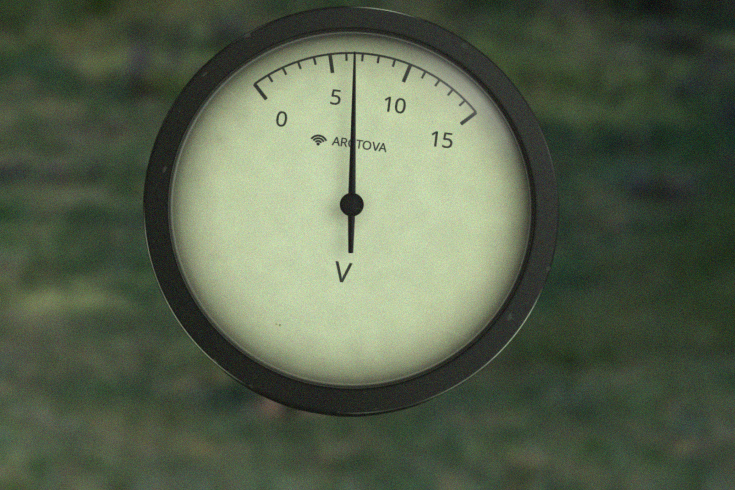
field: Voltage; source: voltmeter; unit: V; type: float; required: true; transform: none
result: 6.5 V
